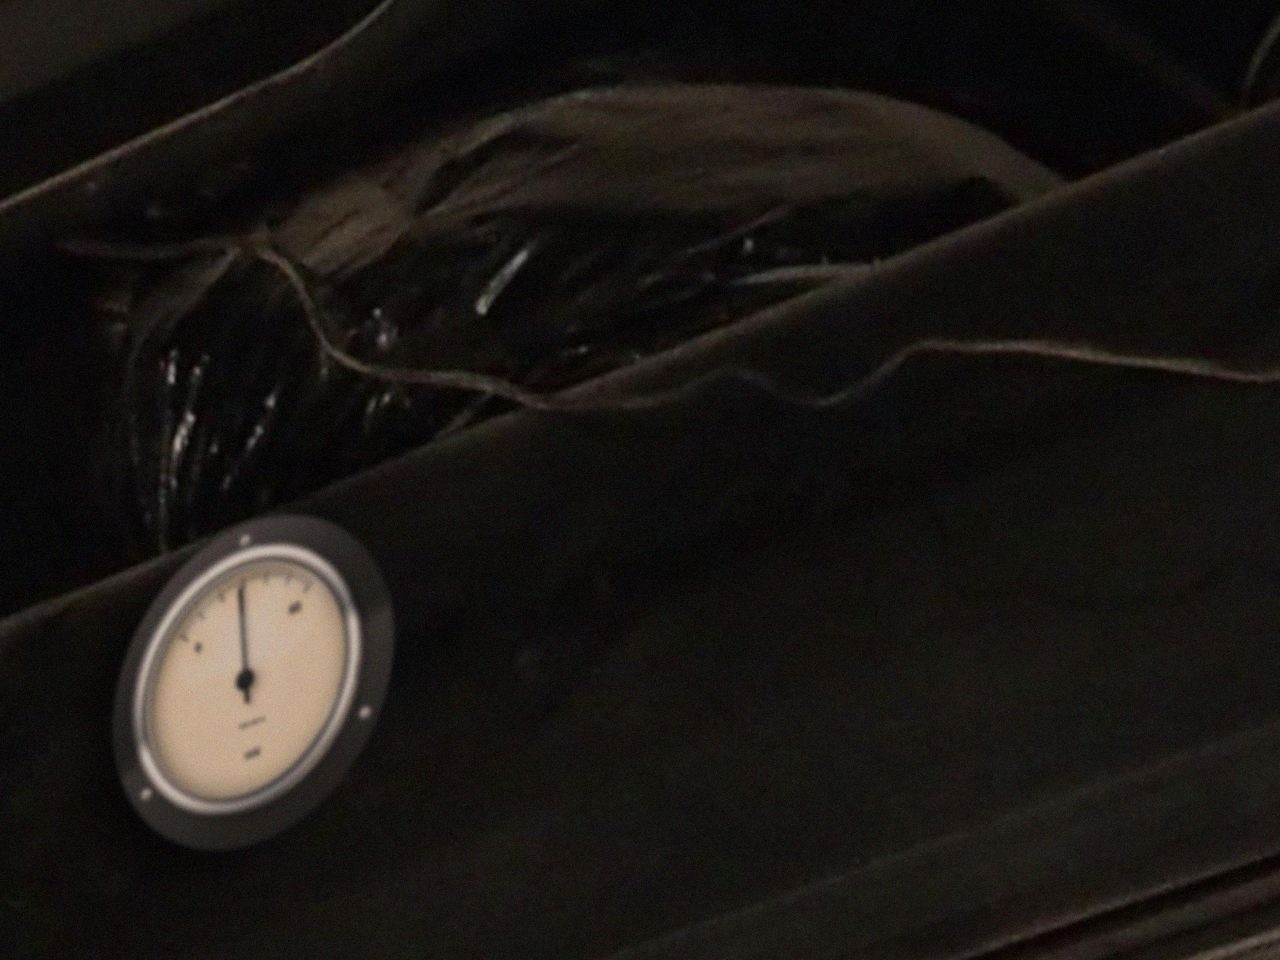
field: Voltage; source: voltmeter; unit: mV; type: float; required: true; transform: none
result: 30 mV
